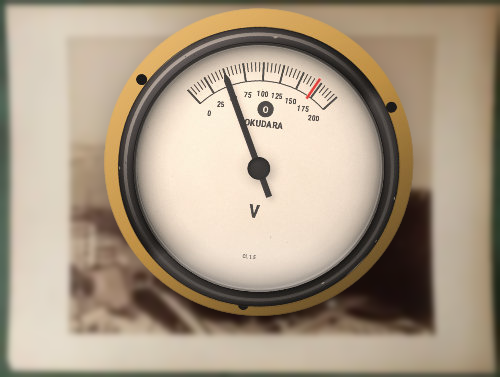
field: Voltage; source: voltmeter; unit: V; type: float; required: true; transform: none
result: 50 V
